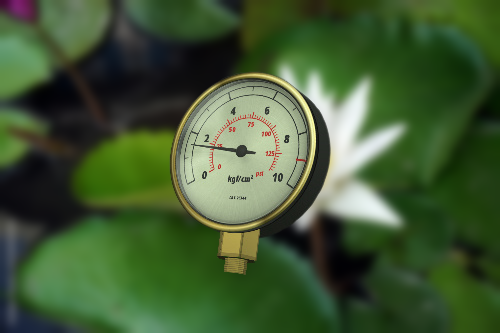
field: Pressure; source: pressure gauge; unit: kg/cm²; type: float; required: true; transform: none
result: 1.5 kg/cm²
